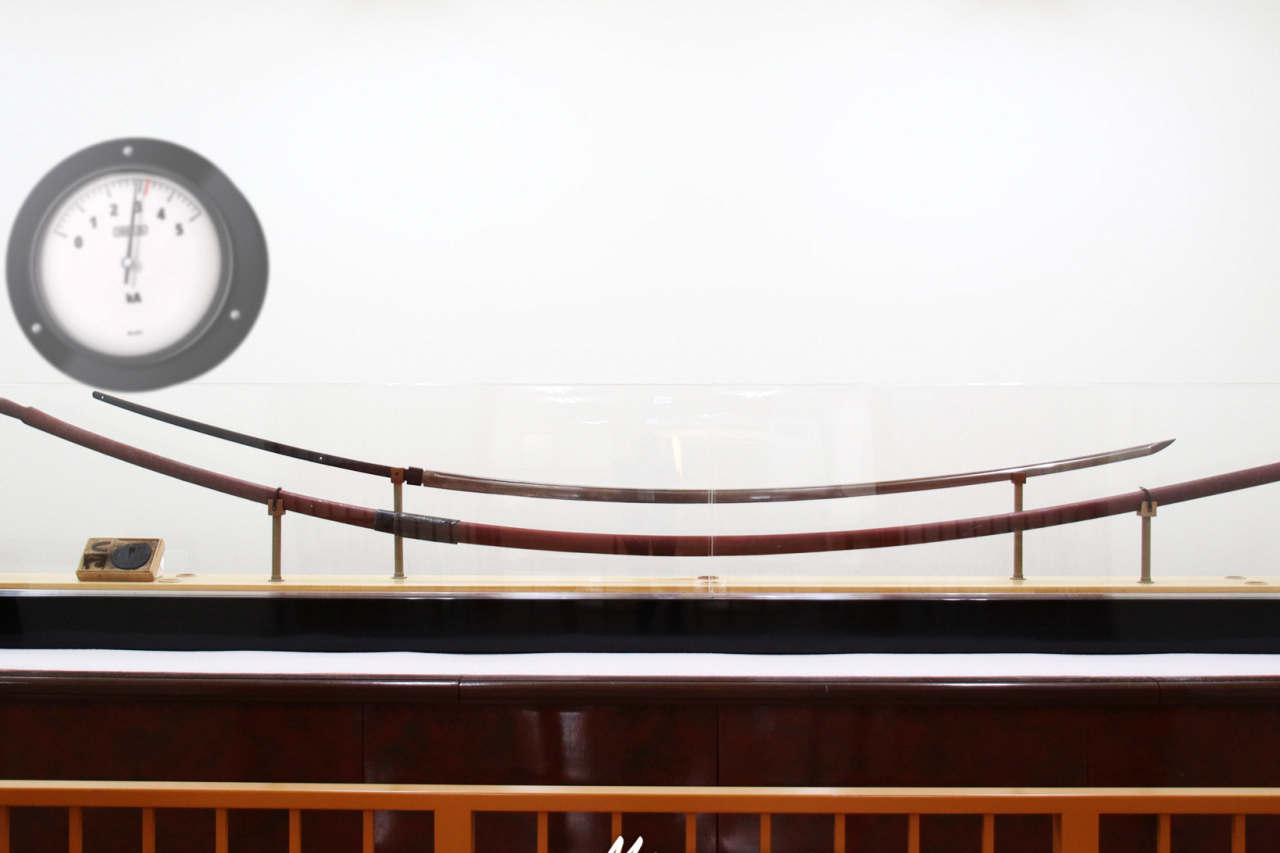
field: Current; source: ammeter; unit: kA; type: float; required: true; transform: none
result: 3 kA
